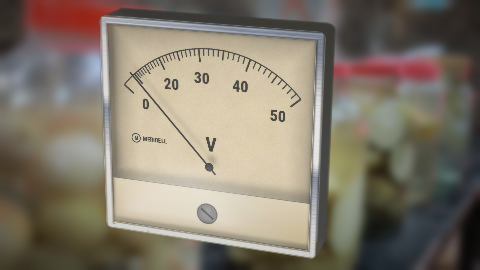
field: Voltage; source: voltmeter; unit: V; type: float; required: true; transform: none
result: 10 V
